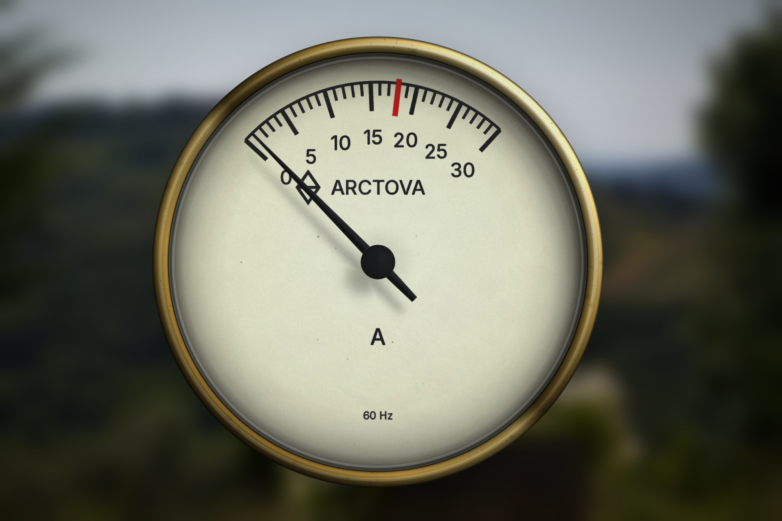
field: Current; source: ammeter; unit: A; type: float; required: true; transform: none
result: 1 A
